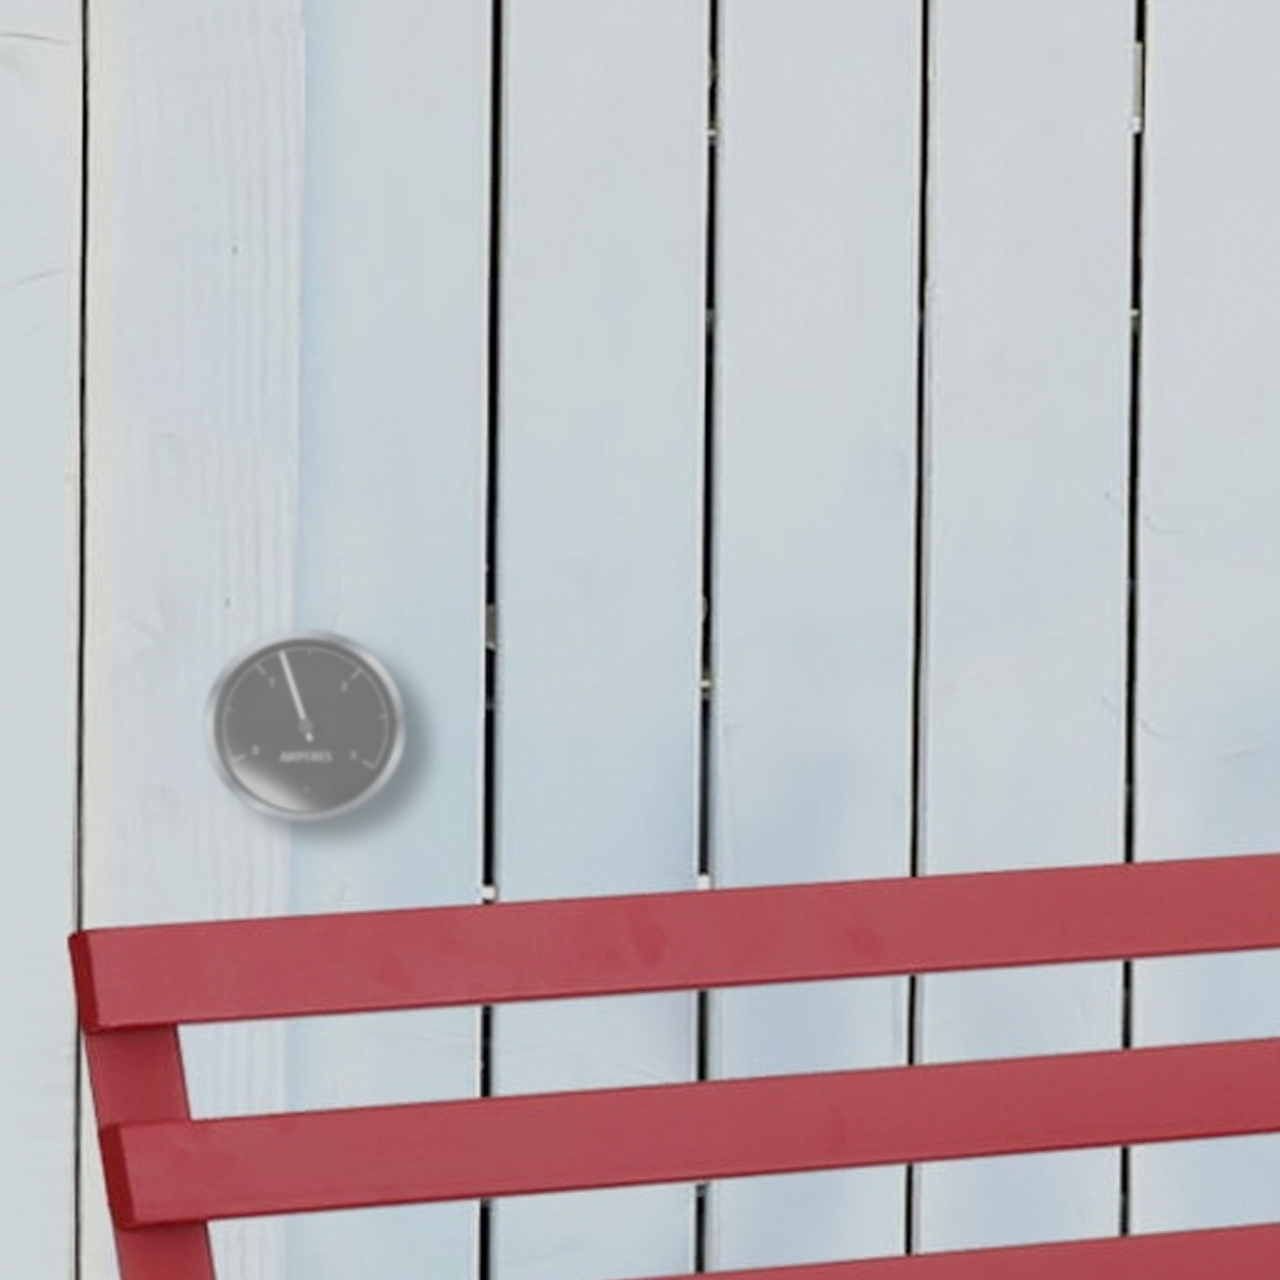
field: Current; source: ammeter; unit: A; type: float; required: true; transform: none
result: 1.25 A
